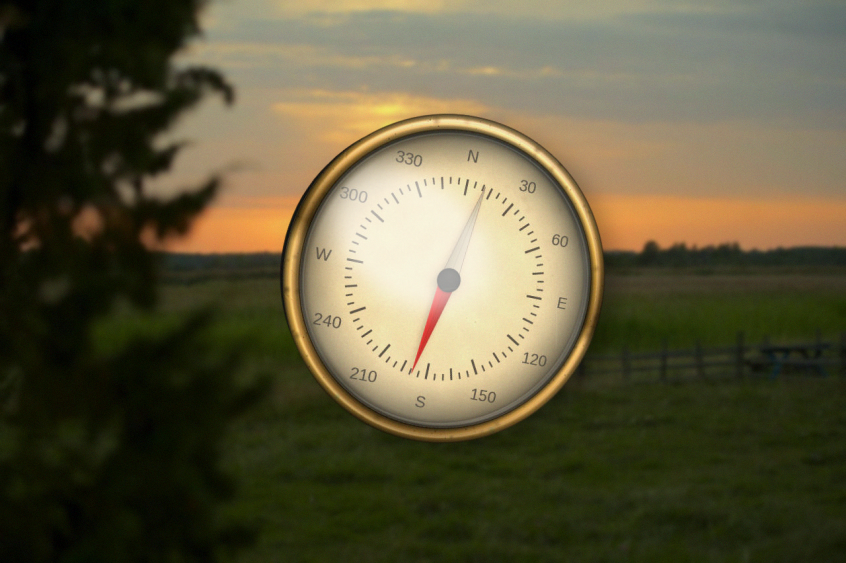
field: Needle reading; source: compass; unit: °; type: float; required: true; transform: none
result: 190 °
